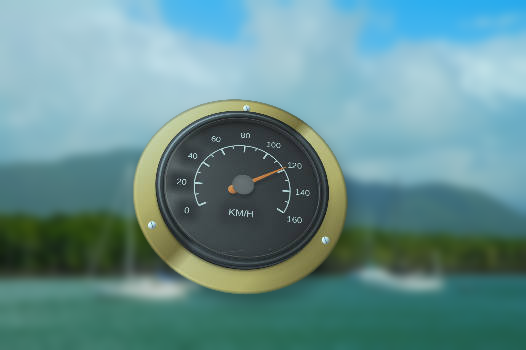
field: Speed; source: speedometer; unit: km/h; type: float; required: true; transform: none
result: 120 km/h
